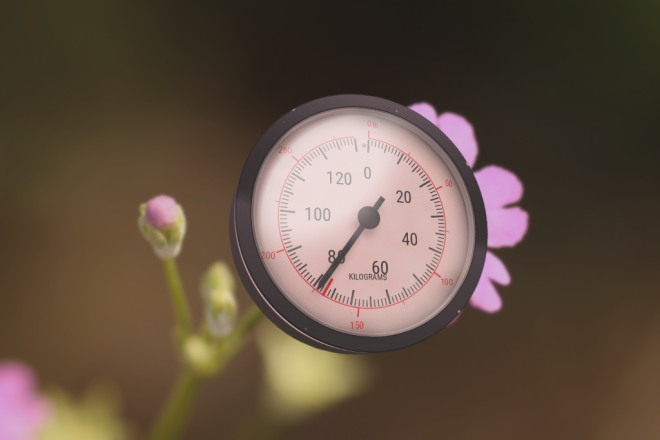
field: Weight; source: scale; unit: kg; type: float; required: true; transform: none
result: 79 kg
